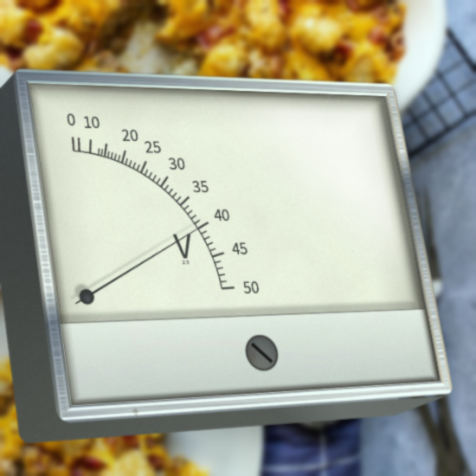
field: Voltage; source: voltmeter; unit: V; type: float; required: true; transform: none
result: 40 V
